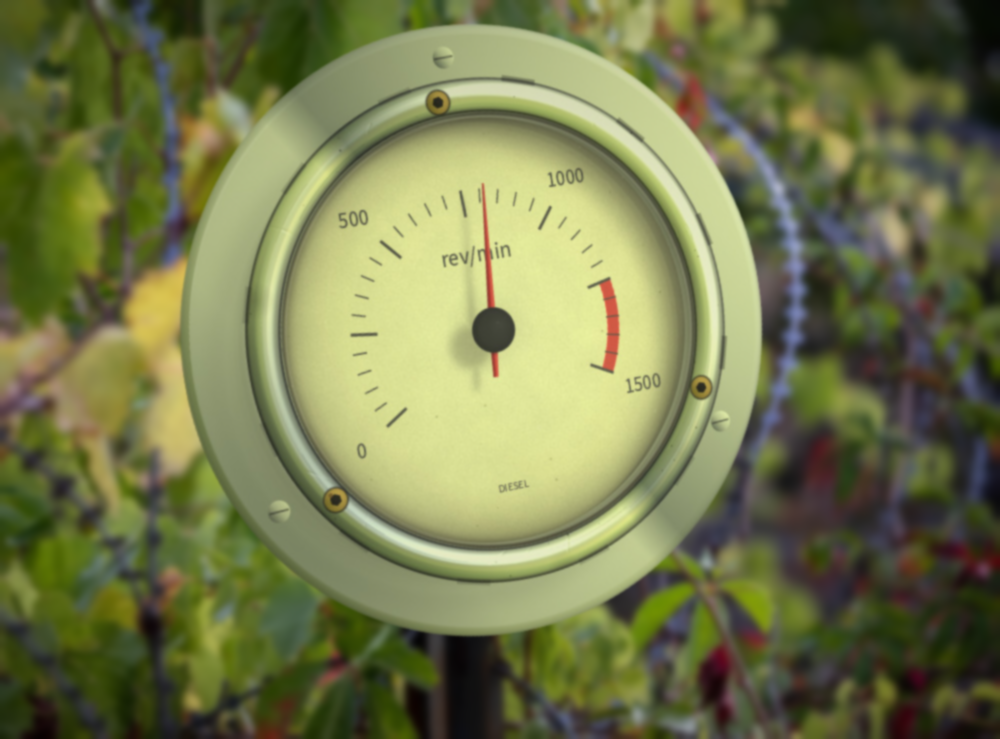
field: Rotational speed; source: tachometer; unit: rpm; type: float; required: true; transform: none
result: 800 rpm
